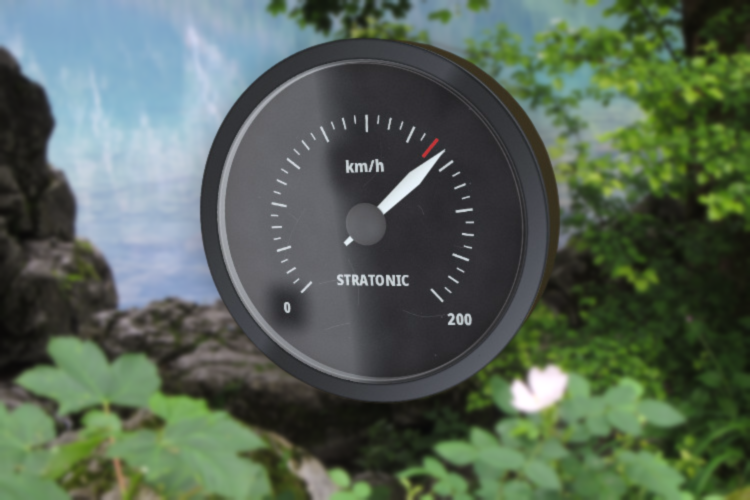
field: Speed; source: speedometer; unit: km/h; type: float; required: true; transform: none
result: 135 km/h
